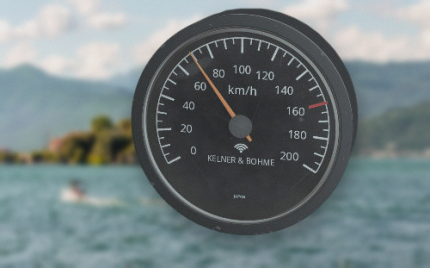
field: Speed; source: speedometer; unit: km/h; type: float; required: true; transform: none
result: 70 km/h
